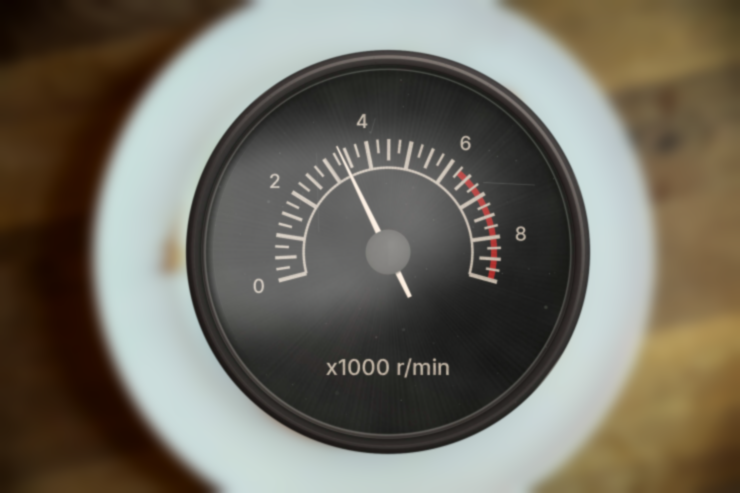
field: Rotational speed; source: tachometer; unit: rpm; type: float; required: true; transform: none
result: 3375 rpm
